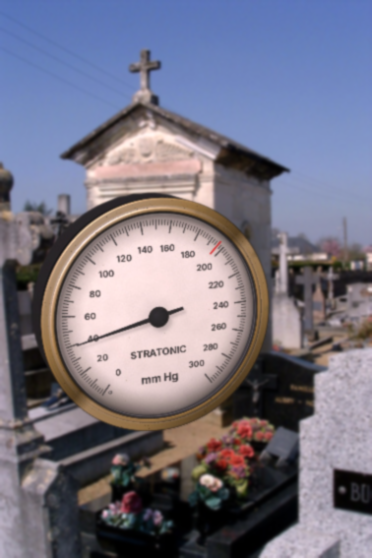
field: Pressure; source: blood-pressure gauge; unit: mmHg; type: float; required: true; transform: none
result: 40 mmHg
